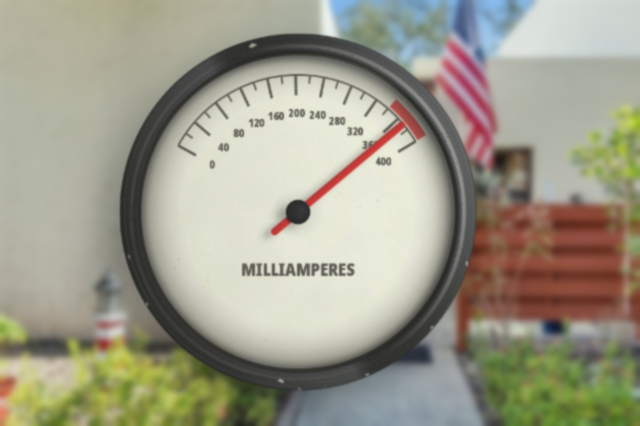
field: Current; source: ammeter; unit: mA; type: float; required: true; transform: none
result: 370 mA
